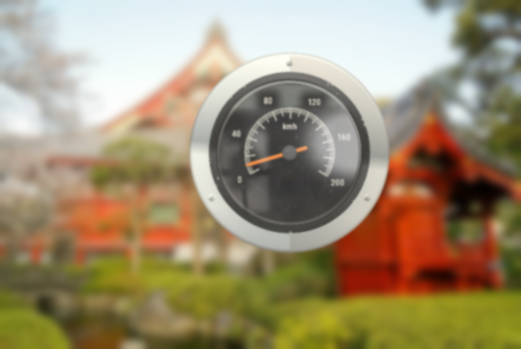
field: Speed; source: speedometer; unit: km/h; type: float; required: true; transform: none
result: 10 km/h
